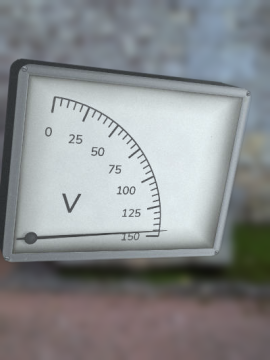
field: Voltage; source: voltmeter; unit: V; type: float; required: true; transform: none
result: 145 V
